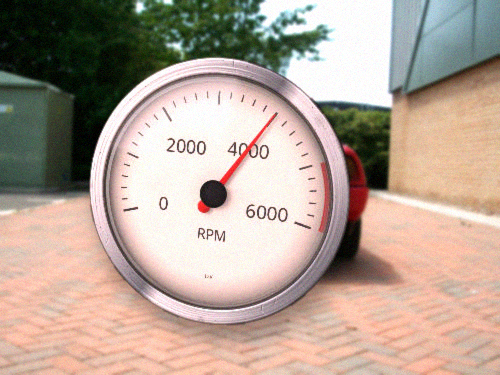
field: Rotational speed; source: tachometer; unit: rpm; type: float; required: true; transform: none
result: 4000 rpm
